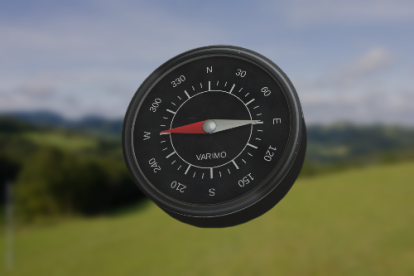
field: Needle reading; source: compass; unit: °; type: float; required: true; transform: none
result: 270 °
